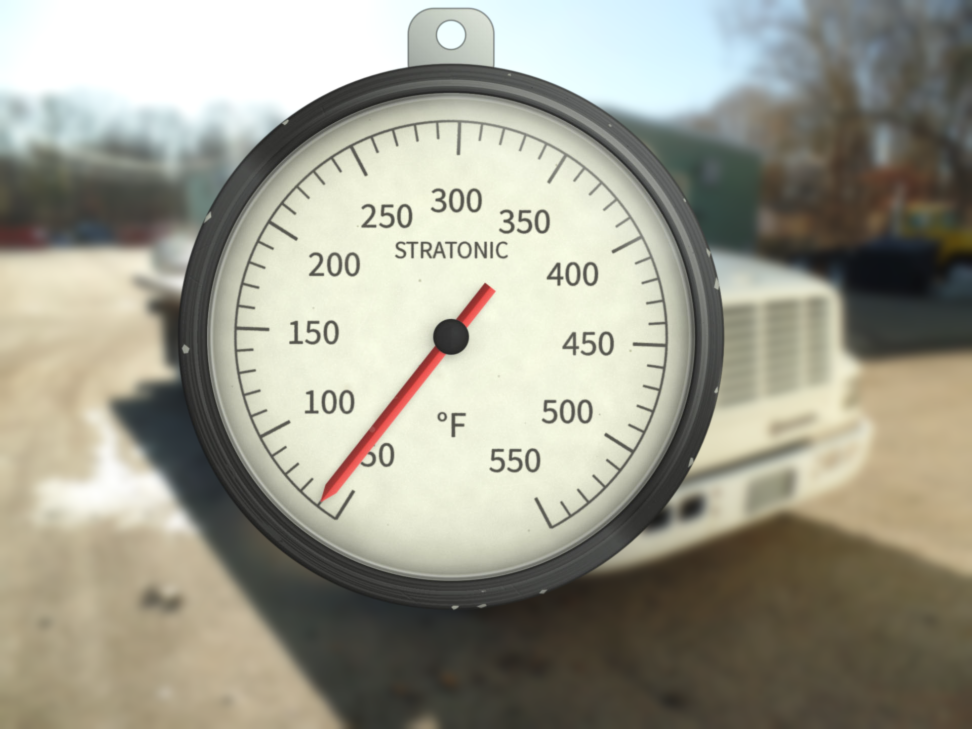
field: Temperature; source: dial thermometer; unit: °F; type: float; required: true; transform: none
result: 60 °F
